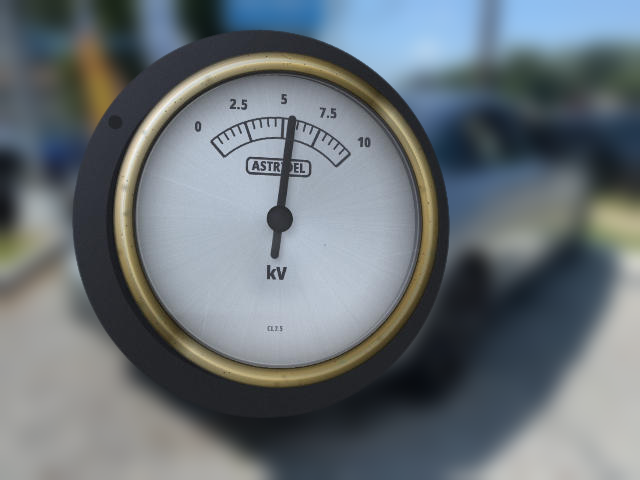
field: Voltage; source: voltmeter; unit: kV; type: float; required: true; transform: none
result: 5.5 kV
